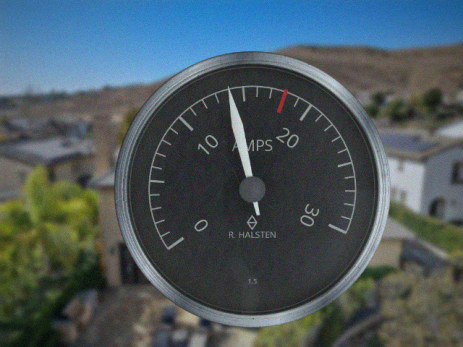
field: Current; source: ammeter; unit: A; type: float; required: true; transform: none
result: 14 A
